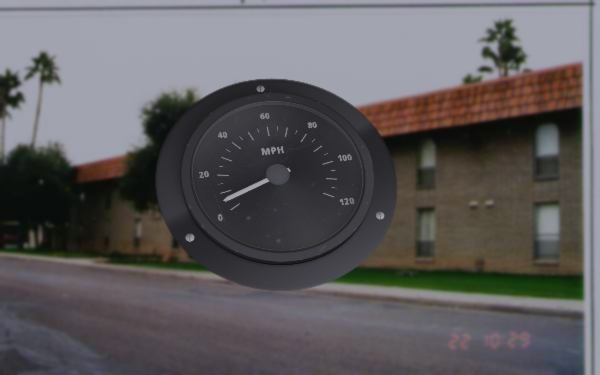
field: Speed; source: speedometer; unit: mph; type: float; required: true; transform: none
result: 5 mph
